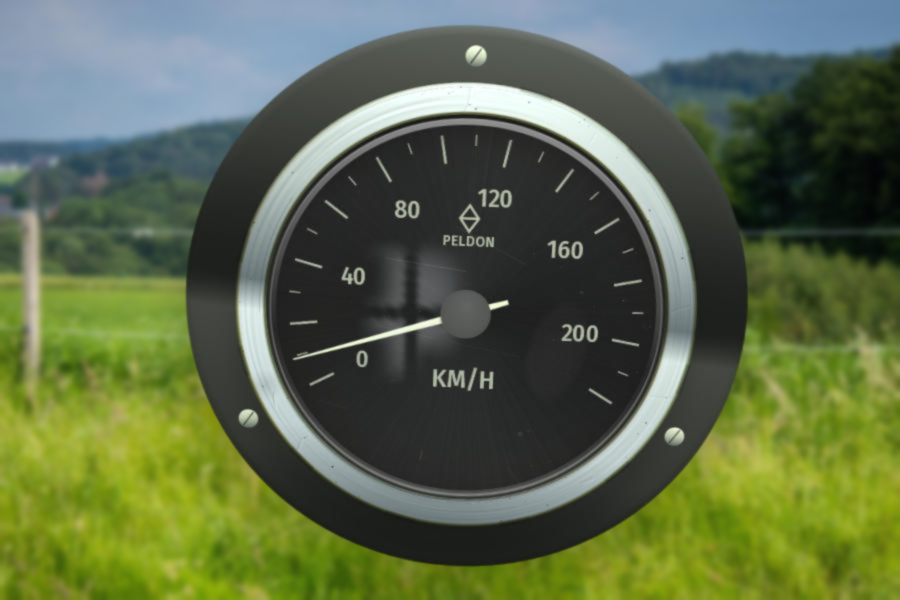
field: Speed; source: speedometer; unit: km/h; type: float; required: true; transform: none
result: 10 km/h
